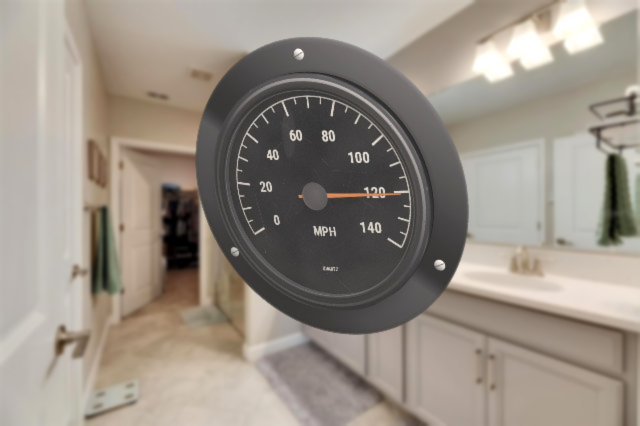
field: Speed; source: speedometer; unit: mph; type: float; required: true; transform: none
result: 120 mph
